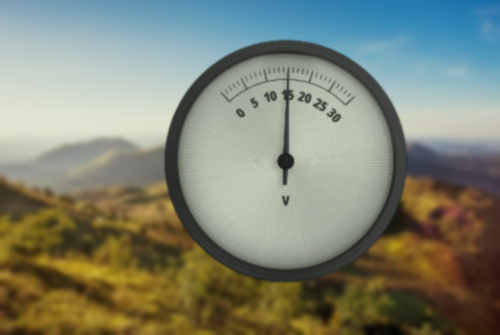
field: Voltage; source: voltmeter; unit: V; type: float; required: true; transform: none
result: 15 V
